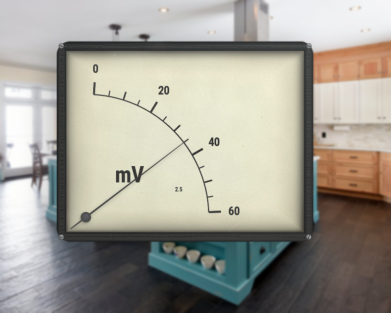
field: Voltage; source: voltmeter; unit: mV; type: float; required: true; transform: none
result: 35 mV
